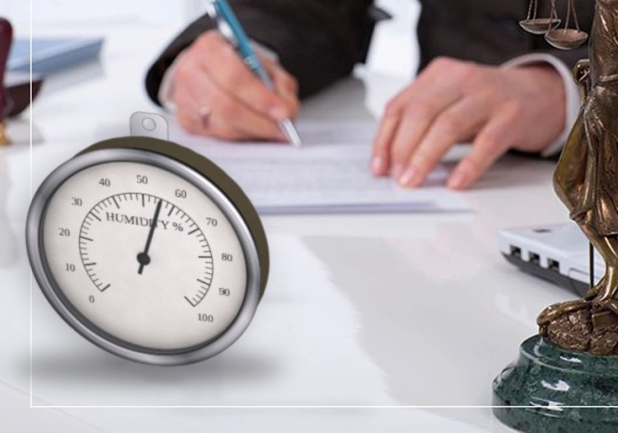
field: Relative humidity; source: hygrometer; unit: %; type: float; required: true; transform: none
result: 56 %
